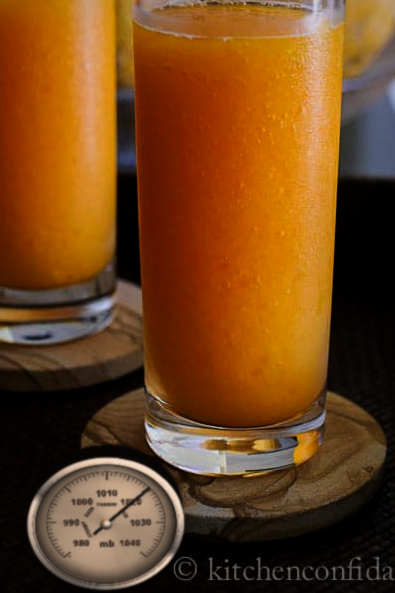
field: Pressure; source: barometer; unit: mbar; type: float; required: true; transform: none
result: 1020 mbar
